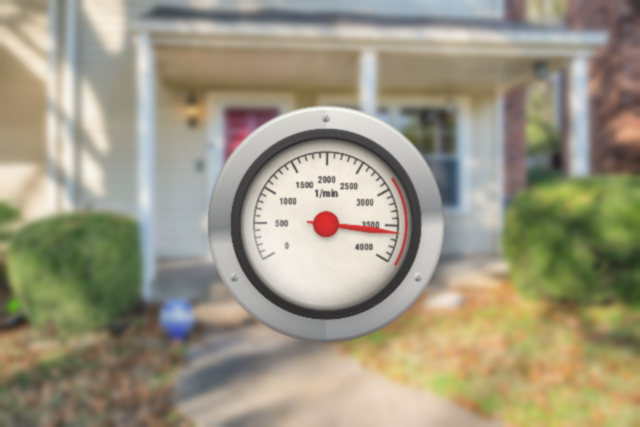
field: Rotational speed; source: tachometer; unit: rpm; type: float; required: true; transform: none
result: 3600 rpm
